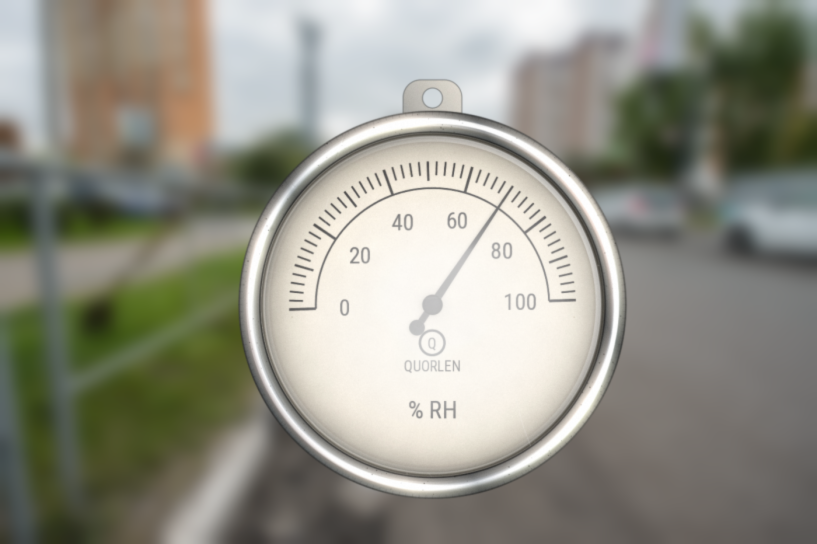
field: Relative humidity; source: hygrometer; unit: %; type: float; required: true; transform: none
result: 70 %
